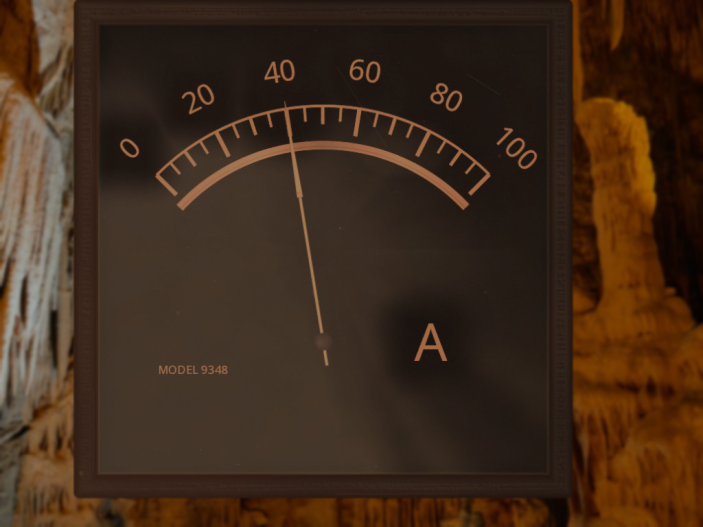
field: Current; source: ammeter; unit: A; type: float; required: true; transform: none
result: 40 A
